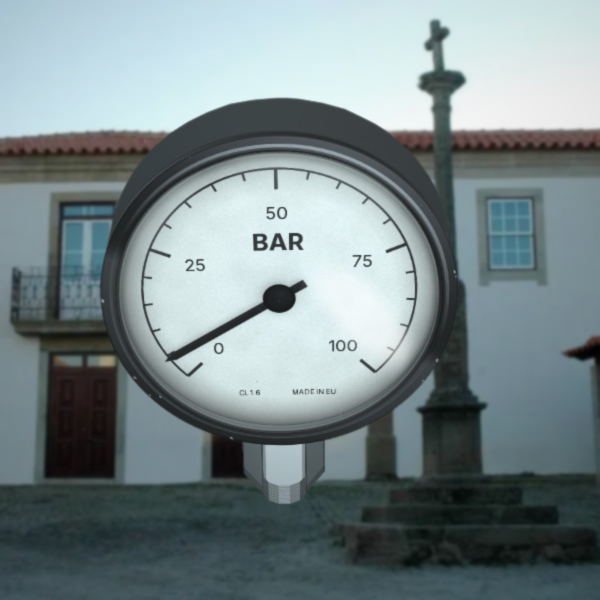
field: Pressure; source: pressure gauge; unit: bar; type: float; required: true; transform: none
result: 5 bar
